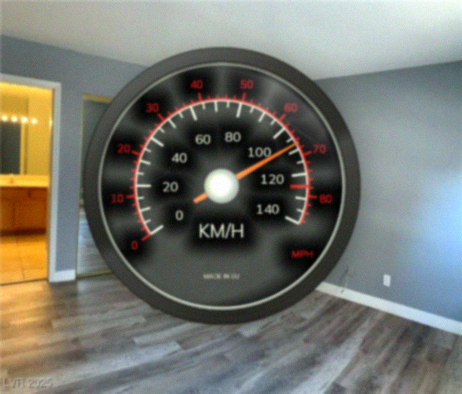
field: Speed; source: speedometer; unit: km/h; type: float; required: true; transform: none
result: 107.5 km/h
